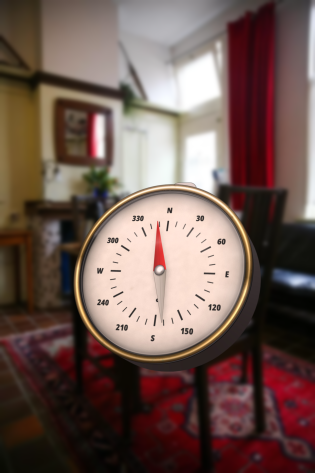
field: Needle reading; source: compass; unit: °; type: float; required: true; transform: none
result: 350 °
